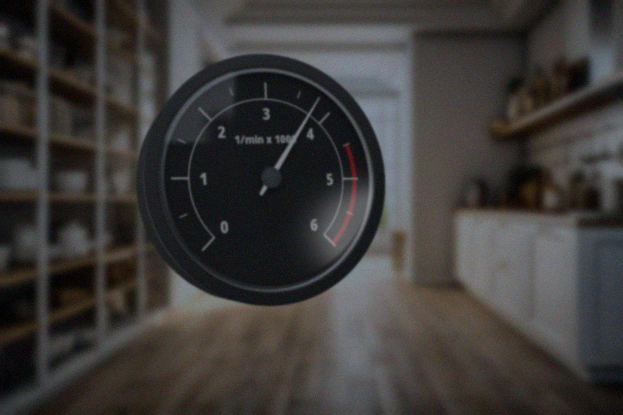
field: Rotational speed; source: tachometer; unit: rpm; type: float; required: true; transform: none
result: 3750 rpm
